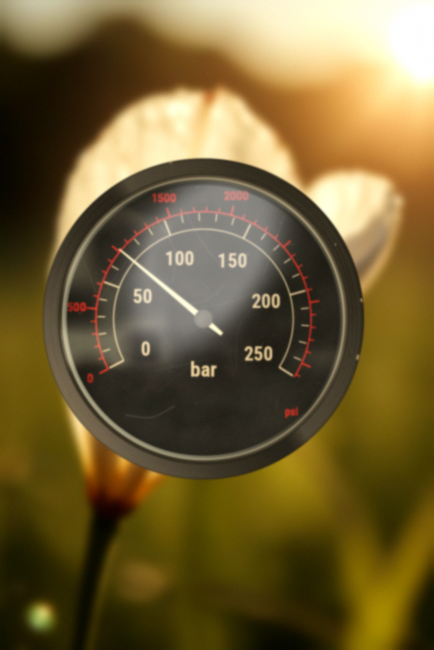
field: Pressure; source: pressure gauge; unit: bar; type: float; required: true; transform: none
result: 70 bar
